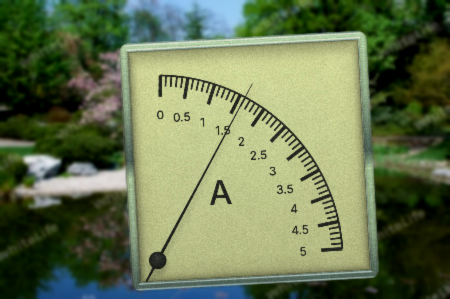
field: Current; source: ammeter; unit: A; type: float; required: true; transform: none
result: 1.6 A
